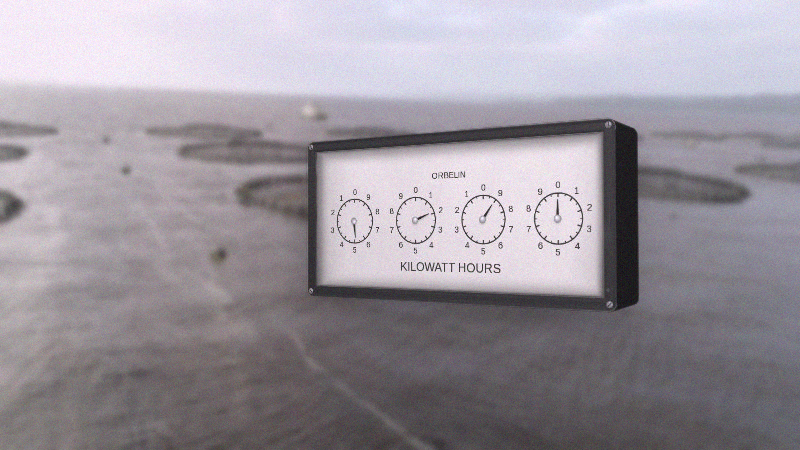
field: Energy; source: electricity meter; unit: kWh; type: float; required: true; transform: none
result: 5190 kWh
